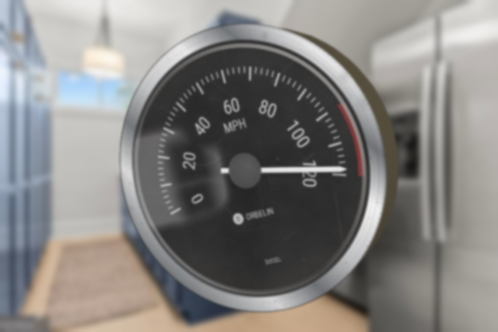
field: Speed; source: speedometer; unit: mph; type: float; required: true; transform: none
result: 118 mph
